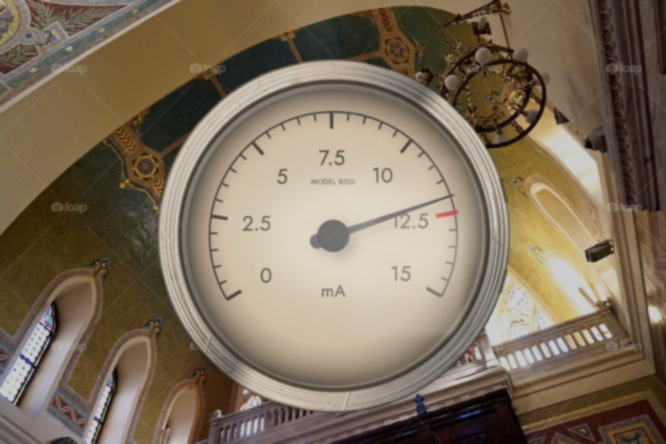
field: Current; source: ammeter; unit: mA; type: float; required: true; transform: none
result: 12 mA
